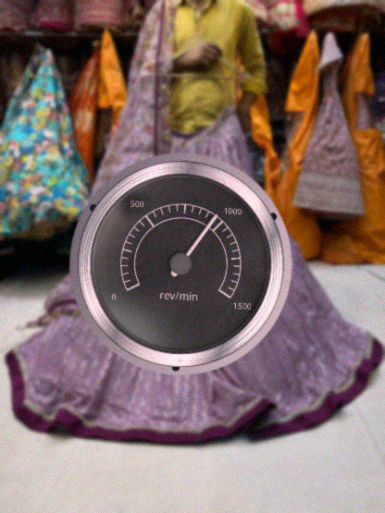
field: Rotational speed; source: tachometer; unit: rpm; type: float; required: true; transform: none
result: 950 rpm
